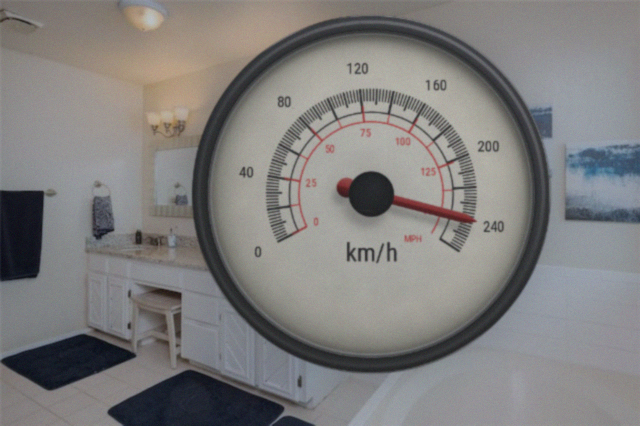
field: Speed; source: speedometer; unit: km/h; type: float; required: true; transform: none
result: 240 km/h
